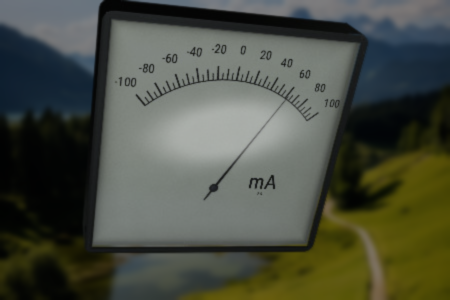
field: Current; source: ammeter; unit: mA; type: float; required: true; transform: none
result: 60 mA
